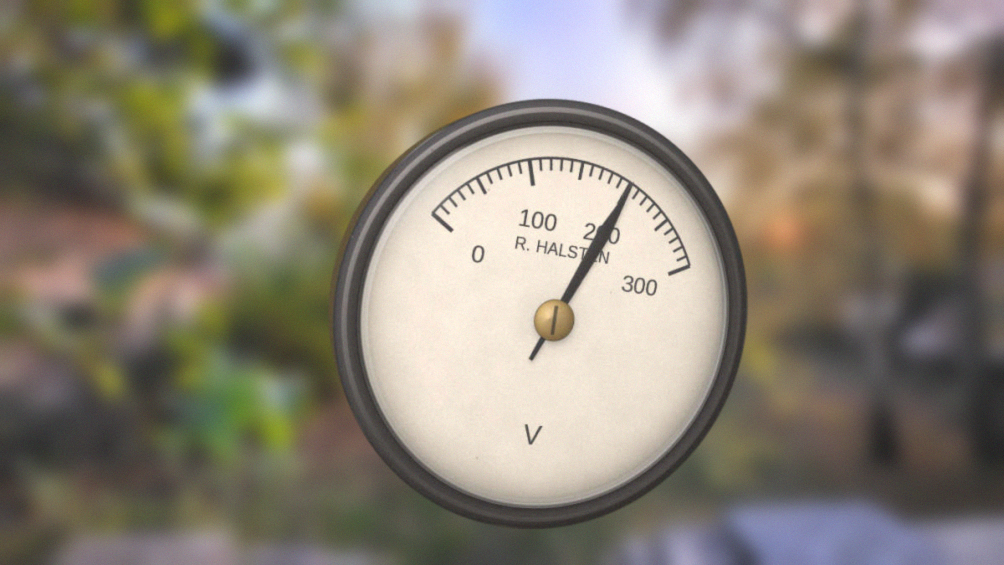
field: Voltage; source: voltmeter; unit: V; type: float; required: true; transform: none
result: 200 V
